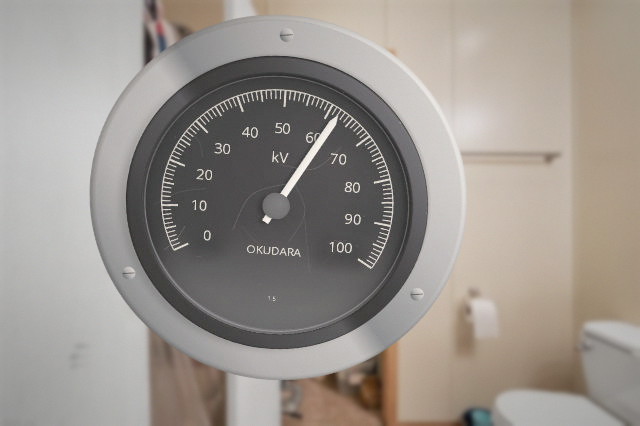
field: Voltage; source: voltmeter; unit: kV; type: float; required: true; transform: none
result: 62 kV
